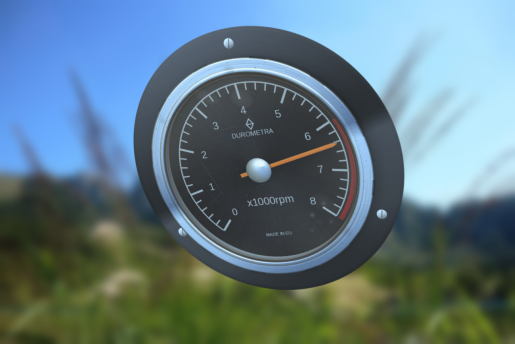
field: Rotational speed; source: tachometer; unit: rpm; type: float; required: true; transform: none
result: 6400 rpm
